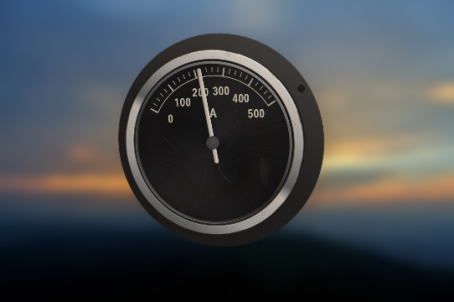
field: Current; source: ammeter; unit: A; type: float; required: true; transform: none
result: 220 A
